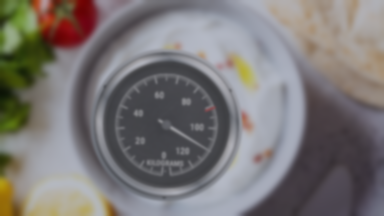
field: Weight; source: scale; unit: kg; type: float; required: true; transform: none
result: 110 kg
